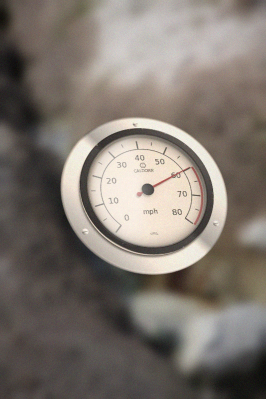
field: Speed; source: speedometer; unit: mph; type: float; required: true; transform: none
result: 60 mph
